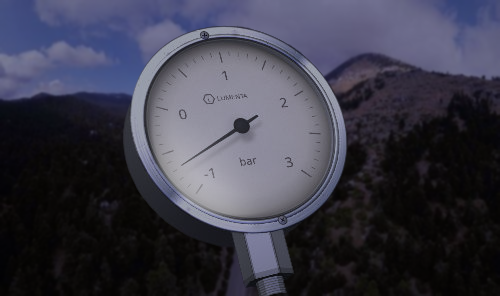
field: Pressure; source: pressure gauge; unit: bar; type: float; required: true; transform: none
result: -0.7 bar
